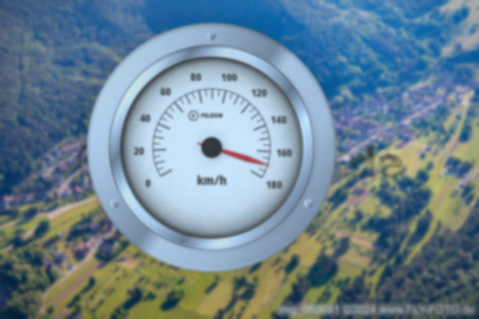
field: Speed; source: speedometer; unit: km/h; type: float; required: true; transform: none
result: 170 km/h
